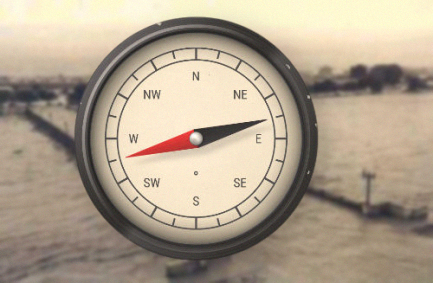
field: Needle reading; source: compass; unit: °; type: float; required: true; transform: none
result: 255 °
